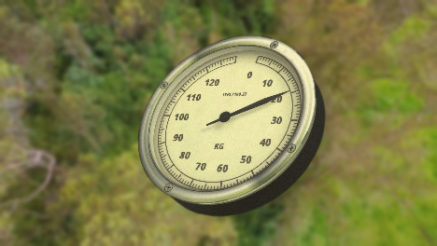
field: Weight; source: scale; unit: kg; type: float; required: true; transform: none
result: 20 kg
